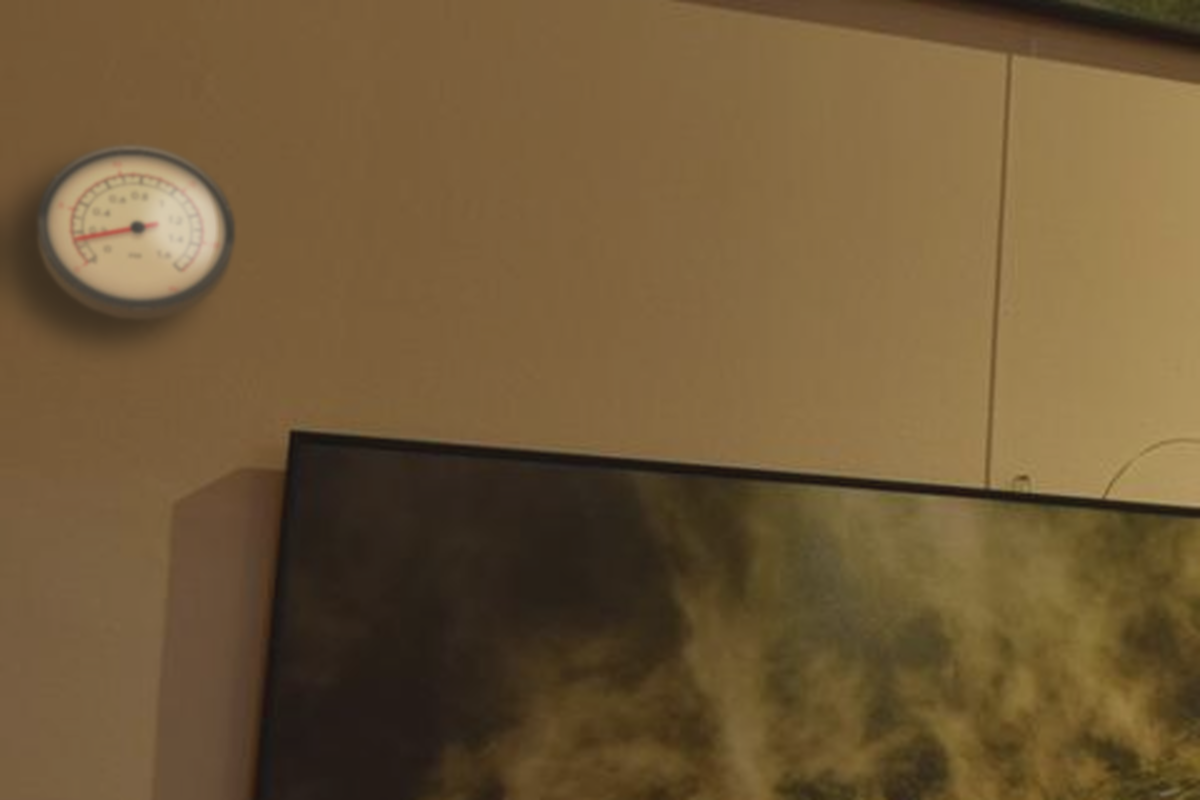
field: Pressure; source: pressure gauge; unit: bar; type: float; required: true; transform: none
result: 0.15 bar
